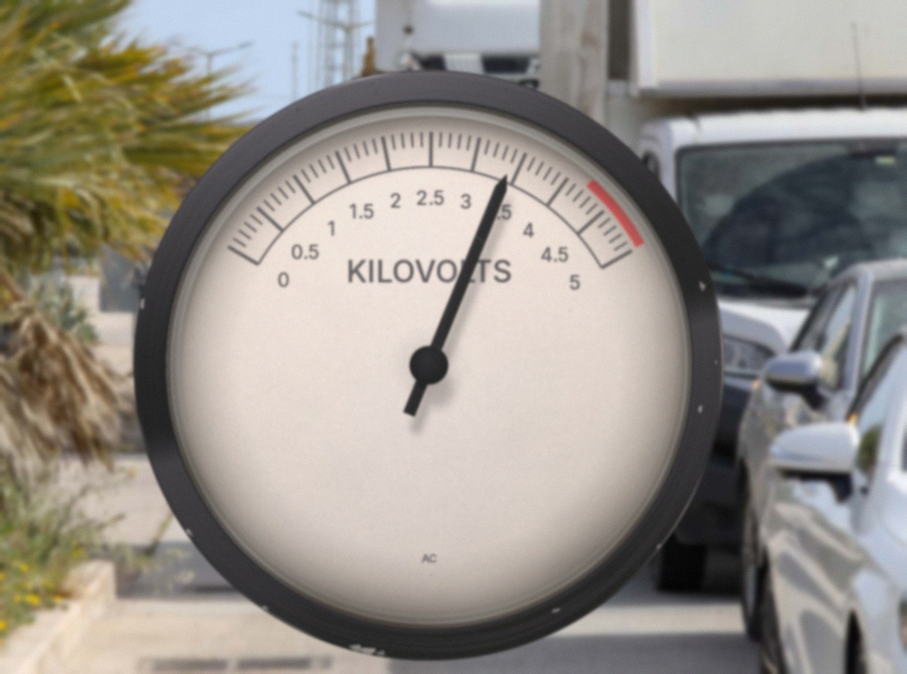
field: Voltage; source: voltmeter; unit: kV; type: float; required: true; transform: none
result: 3.4 kV
